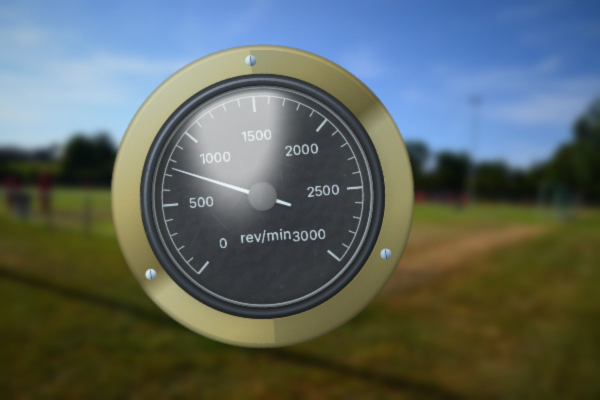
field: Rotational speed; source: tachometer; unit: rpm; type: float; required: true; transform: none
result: 750 rpm
